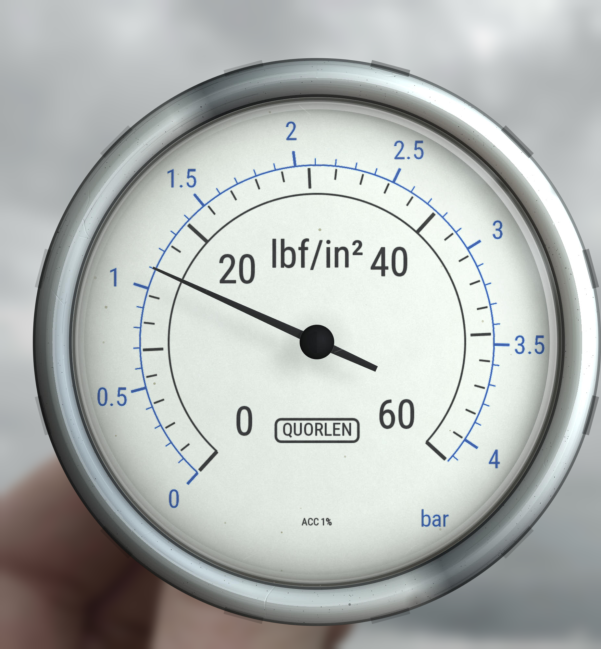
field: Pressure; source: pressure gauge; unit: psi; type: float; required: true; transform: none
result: 16 psi
